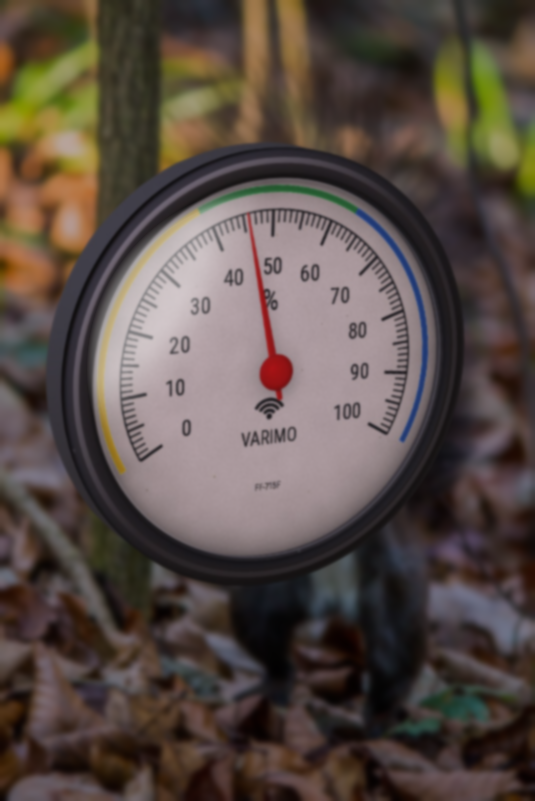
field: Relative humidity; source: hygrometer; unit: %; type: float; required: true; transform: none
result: 45 %
